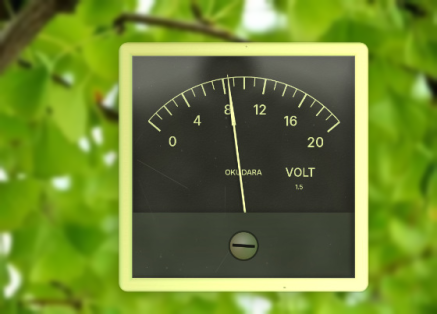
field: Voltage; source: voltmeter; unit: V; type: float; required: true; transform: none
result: 8.5 V
